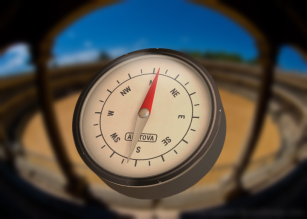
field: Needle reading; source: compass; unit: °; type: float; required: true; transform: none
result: 7.5 °
